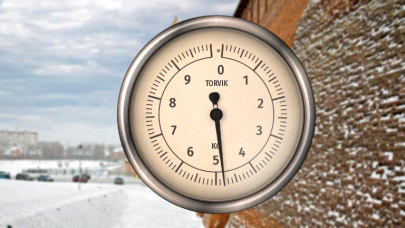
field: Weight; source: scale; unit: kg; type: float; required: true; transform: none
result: 4.8 kg
